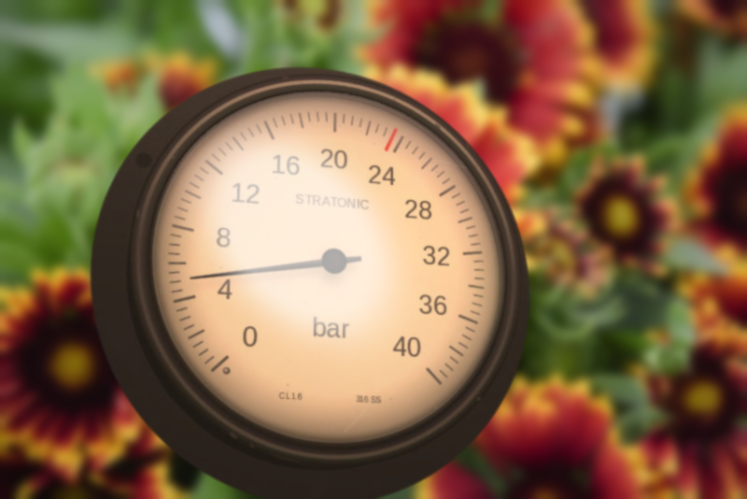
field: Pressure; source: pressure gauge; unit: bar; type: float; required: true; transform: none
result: 5 bar
